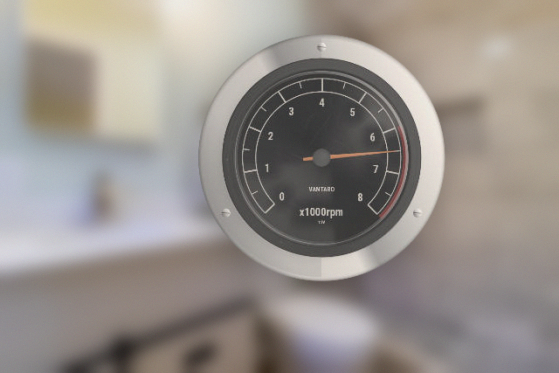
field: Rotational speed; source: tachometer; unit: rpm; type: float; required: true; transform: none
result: 6500 rpm
